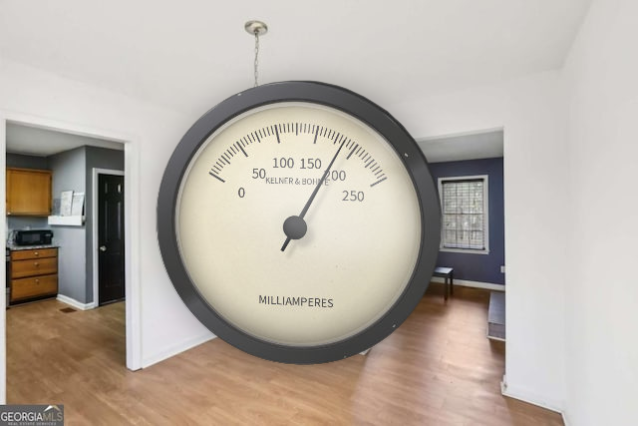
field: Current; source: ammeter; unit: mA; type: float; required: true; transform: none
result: 185 mA
